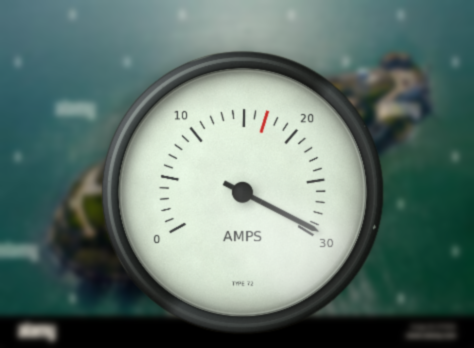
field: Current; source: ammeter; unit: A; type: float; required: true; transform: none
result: 29.5 A
